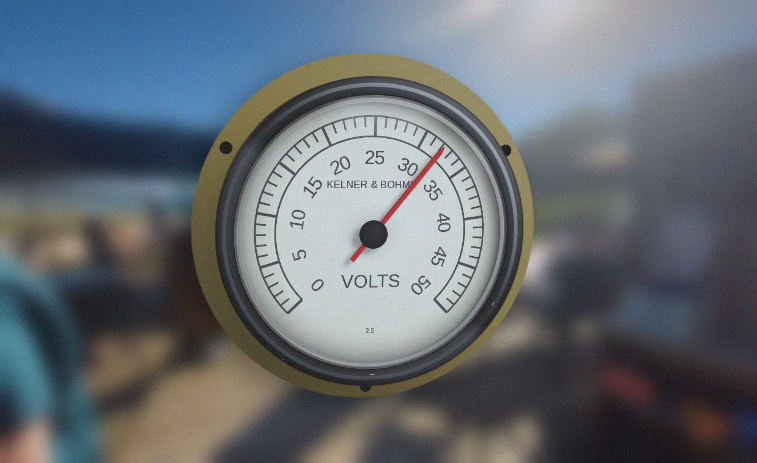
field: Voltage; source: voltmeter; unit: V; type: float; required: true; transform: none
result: 32 V
